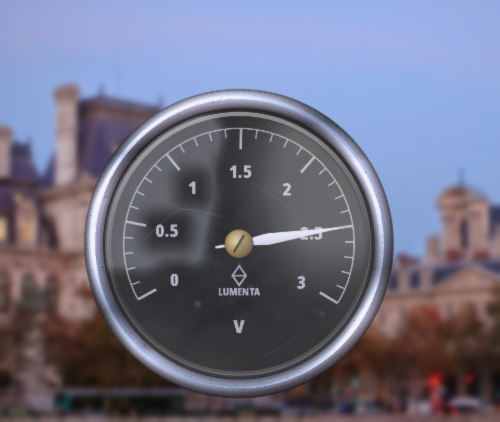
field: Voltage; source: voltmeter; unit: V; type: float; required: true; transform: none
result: 2.5 V
